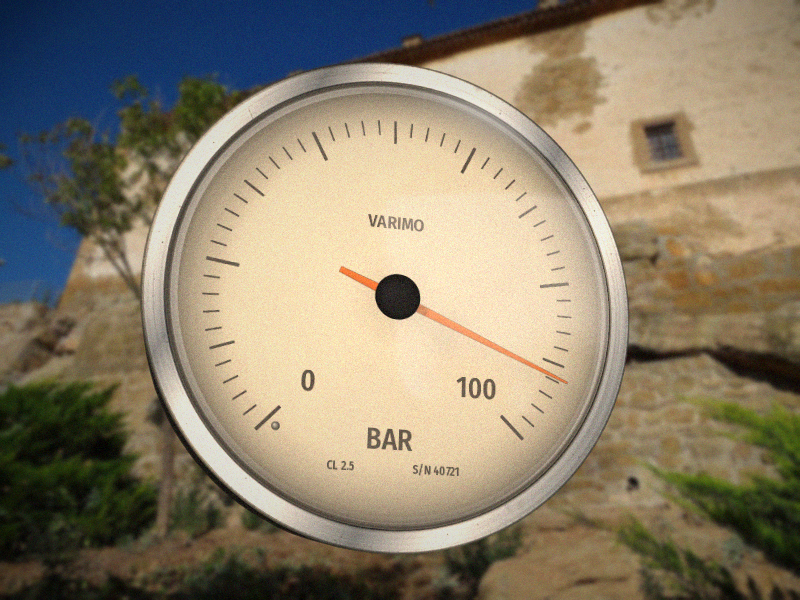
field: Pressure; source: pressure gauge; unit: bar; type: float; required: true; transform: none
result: 92 bar
